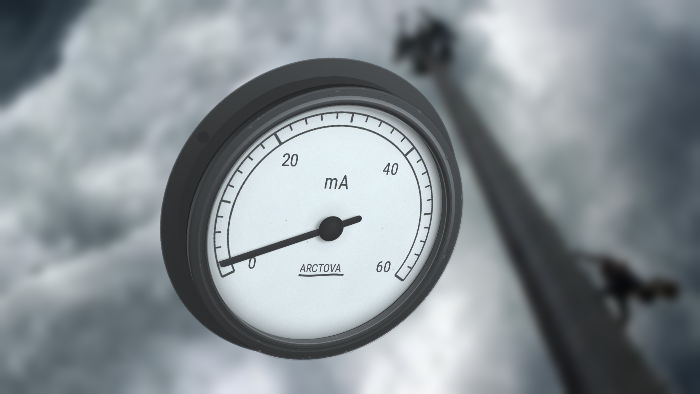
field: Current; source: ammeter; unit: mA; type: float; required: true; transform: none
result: 2 mA
